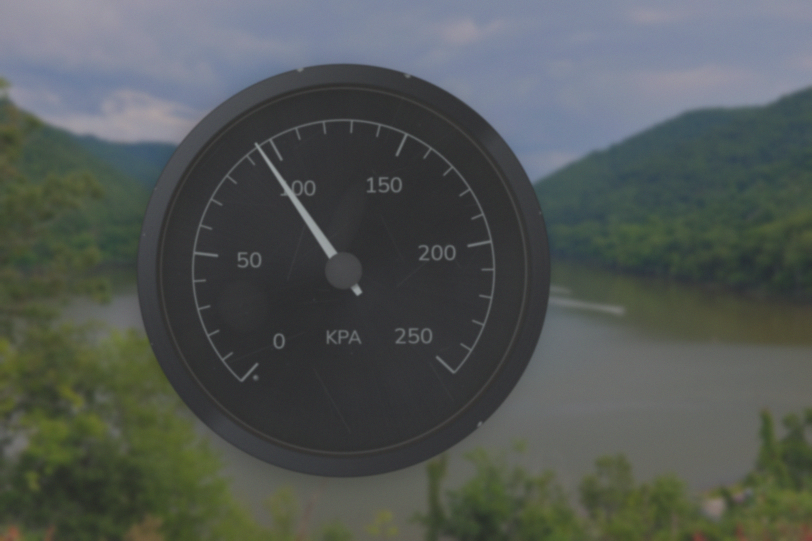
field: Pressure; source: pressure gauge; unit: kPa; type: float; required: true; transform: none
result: 95 kPa
